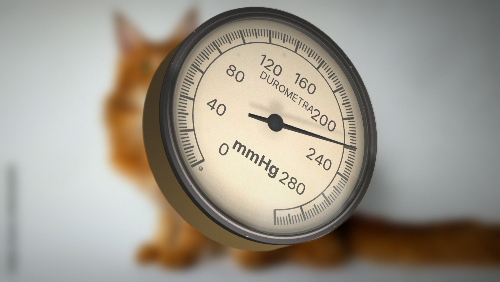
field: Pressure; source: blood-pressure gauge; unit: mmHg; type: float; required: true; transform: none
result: 220 mmHg
